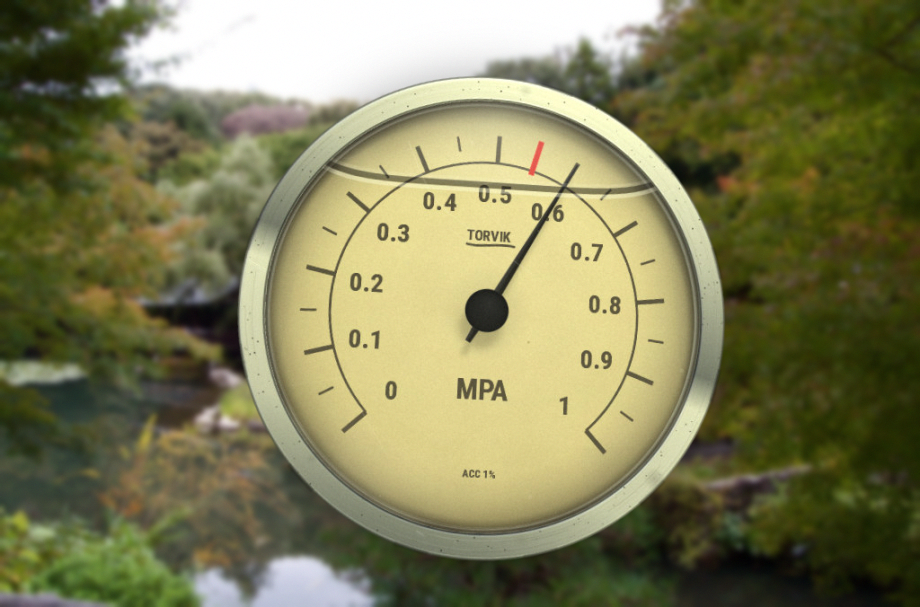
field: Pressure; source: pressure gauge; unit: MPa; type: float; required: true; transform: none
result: 0.6 MPa
